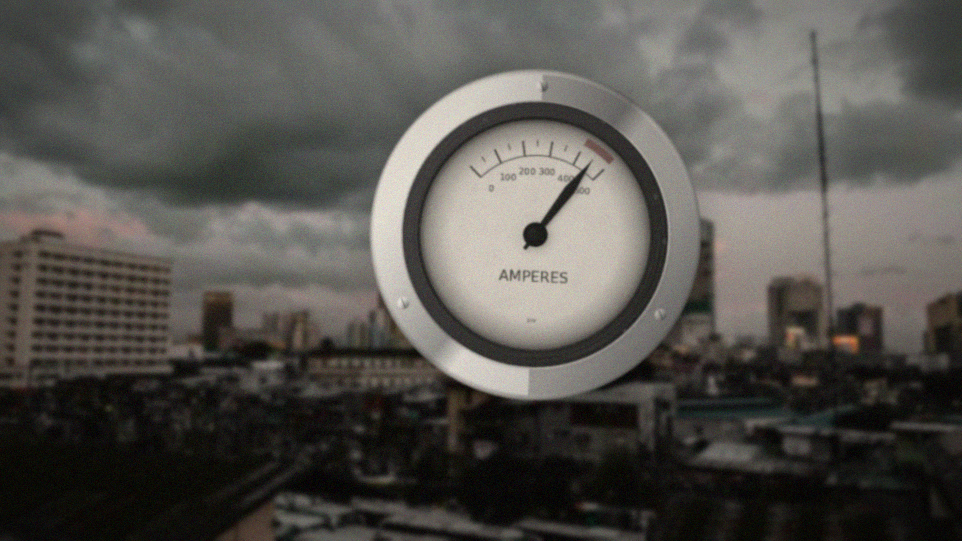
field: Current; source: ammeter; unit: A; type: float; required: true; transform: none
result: 450 A
